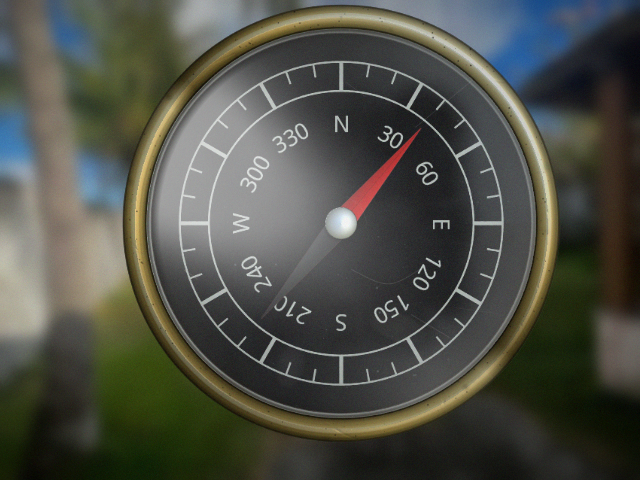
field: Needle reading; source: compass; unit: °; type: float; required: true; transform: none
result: 40 °
